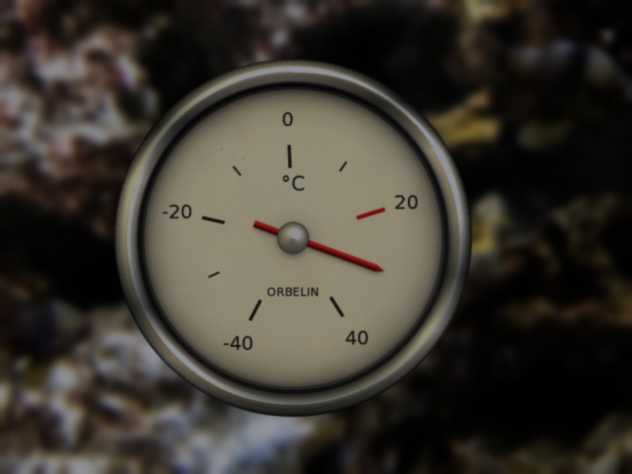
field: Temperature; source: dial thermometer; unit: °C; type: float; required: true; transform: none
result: 30 °C
